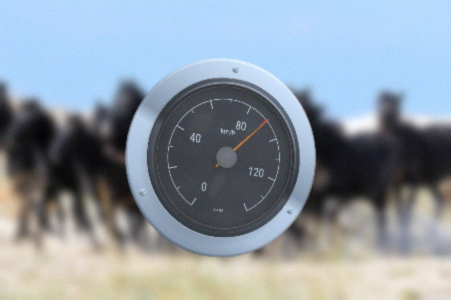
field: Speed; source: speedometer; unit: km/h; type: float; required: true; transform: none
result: 90 km/h
